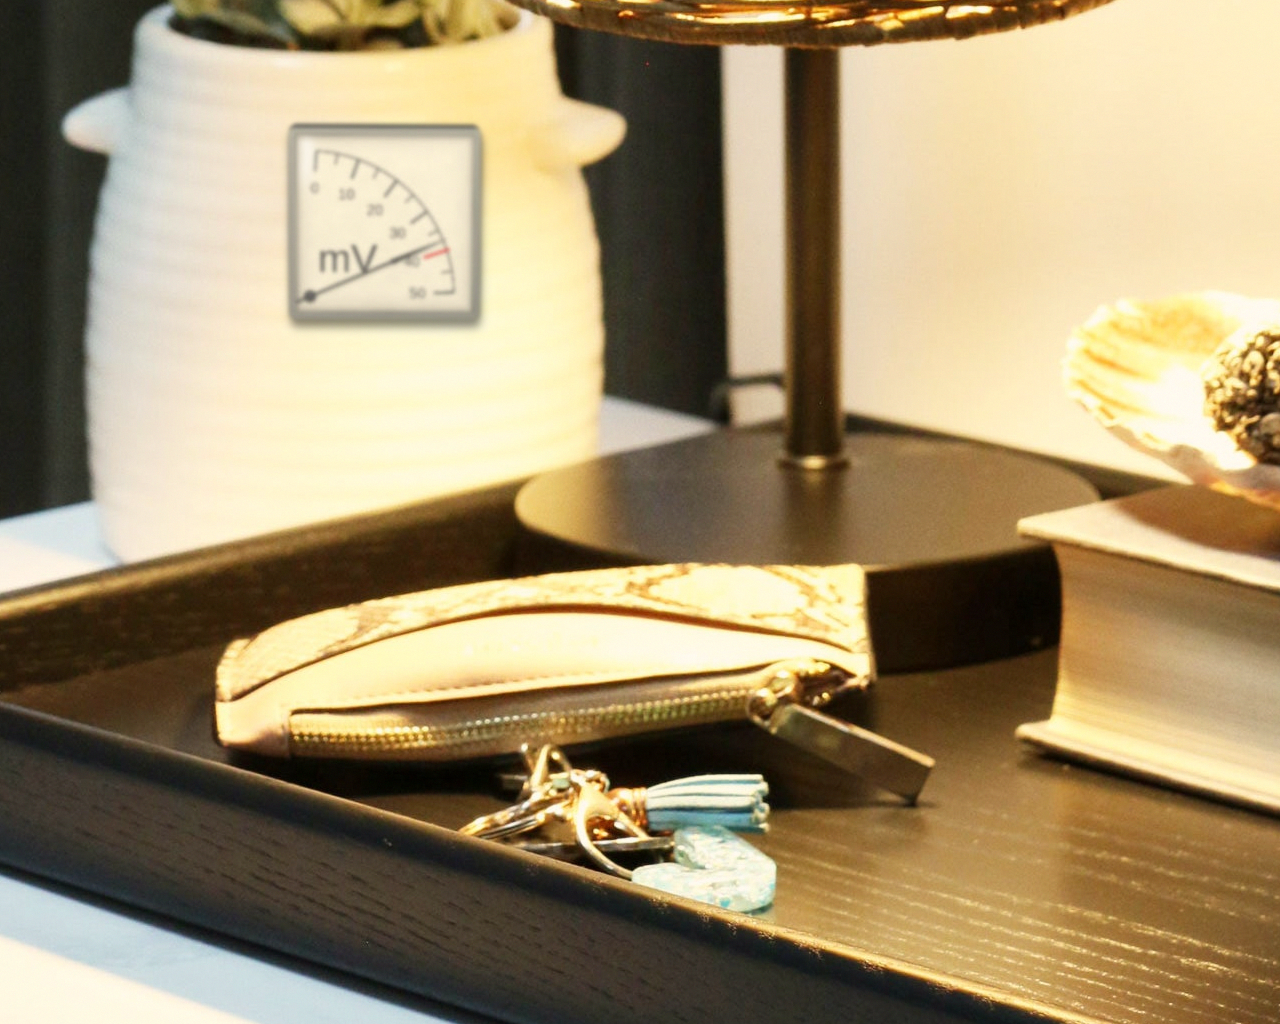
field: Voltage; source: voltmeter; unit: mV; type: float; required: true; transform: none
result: 37.5 mV
